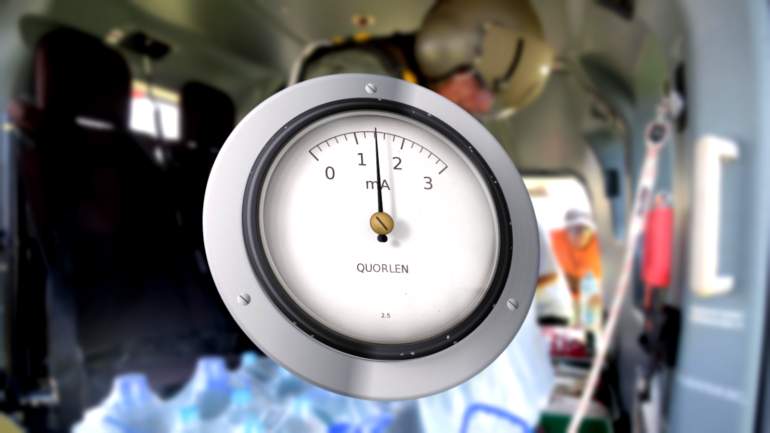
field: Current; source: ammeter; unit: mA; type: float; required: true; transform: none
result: 1.4 mA
